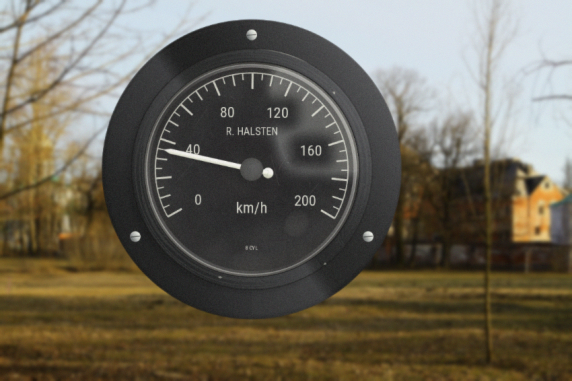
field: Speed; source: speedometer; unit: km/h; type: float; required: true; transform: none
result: 35 km/h
